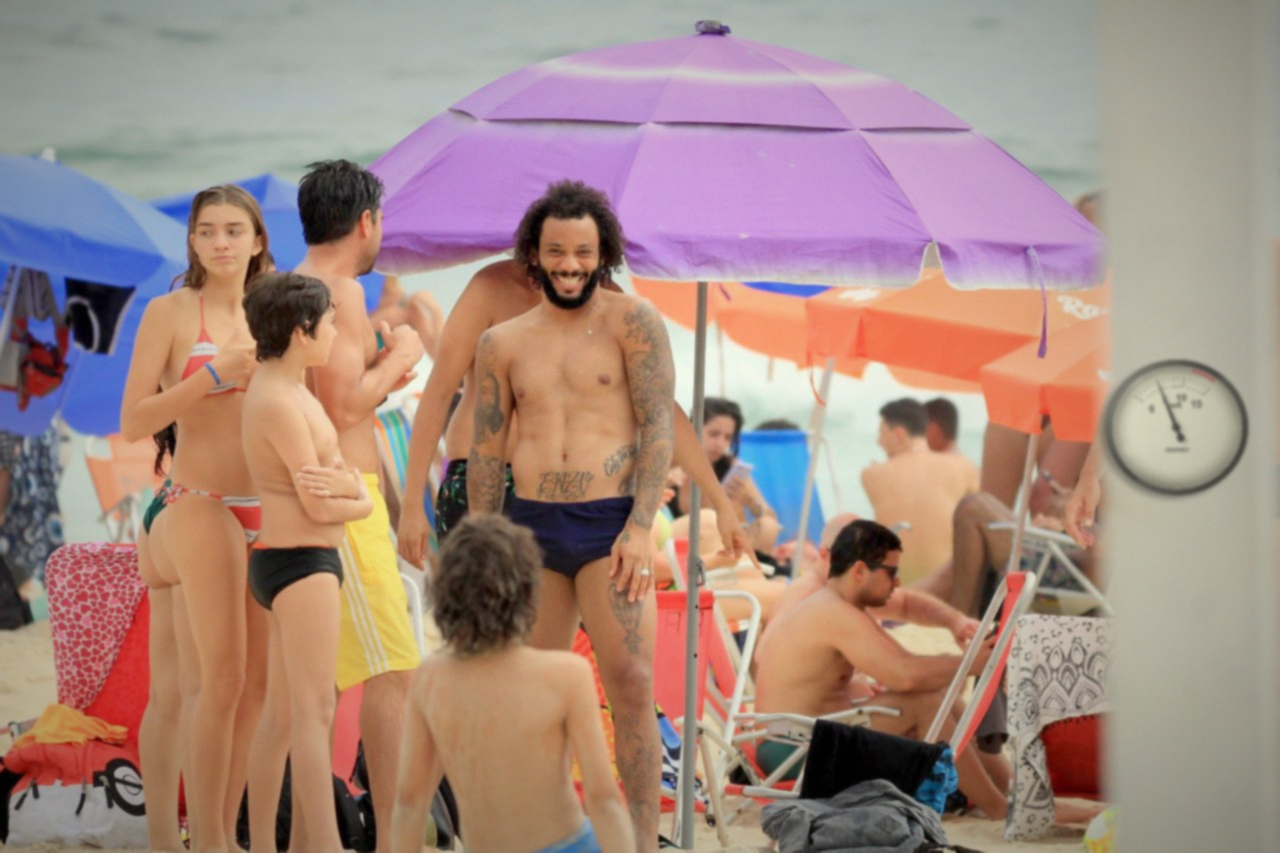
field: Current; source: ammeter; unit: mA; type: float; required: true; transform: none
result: 5 mA
